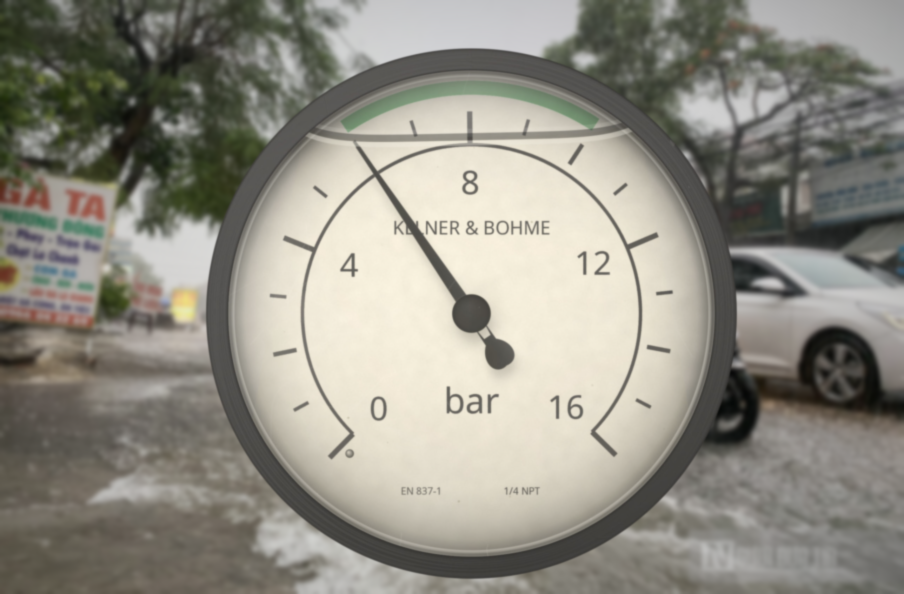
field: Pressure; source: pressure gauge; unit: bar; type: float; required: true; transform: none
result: 6 bar
